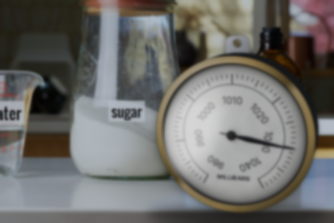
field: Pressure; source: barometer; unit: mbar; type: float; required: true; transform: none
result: 1030 mbar
